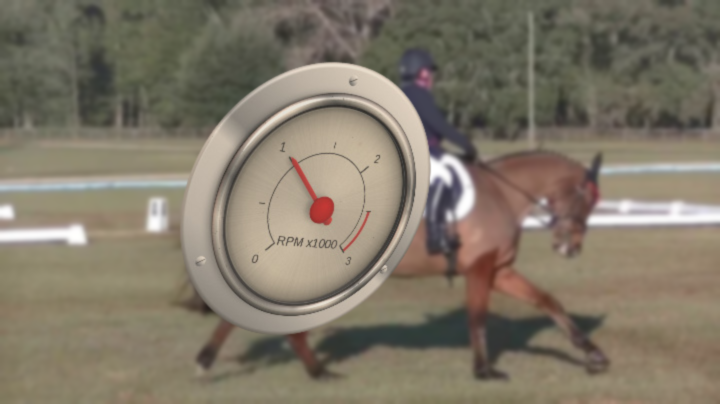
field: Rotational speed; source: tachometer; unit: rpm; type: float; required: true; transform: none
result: 1000 rpm
